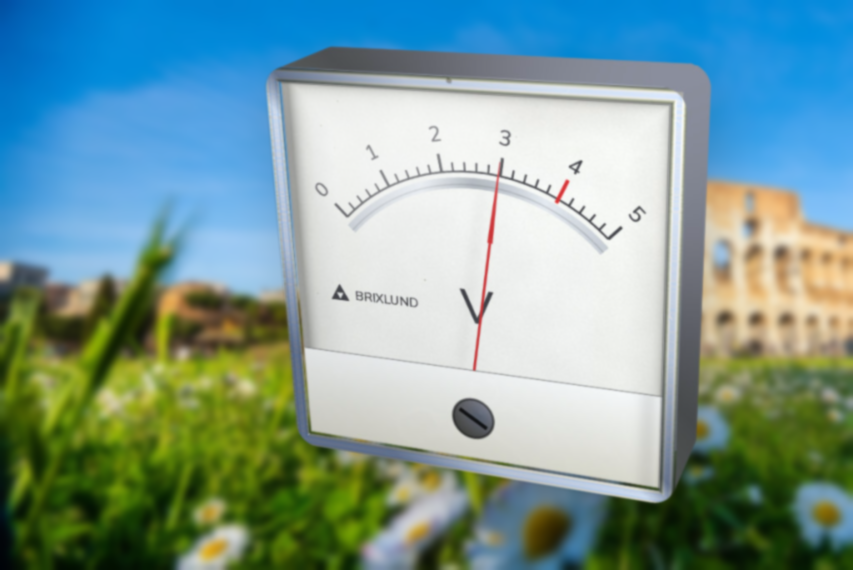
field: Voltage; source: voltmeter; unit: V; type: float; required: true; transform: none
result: 3 V
